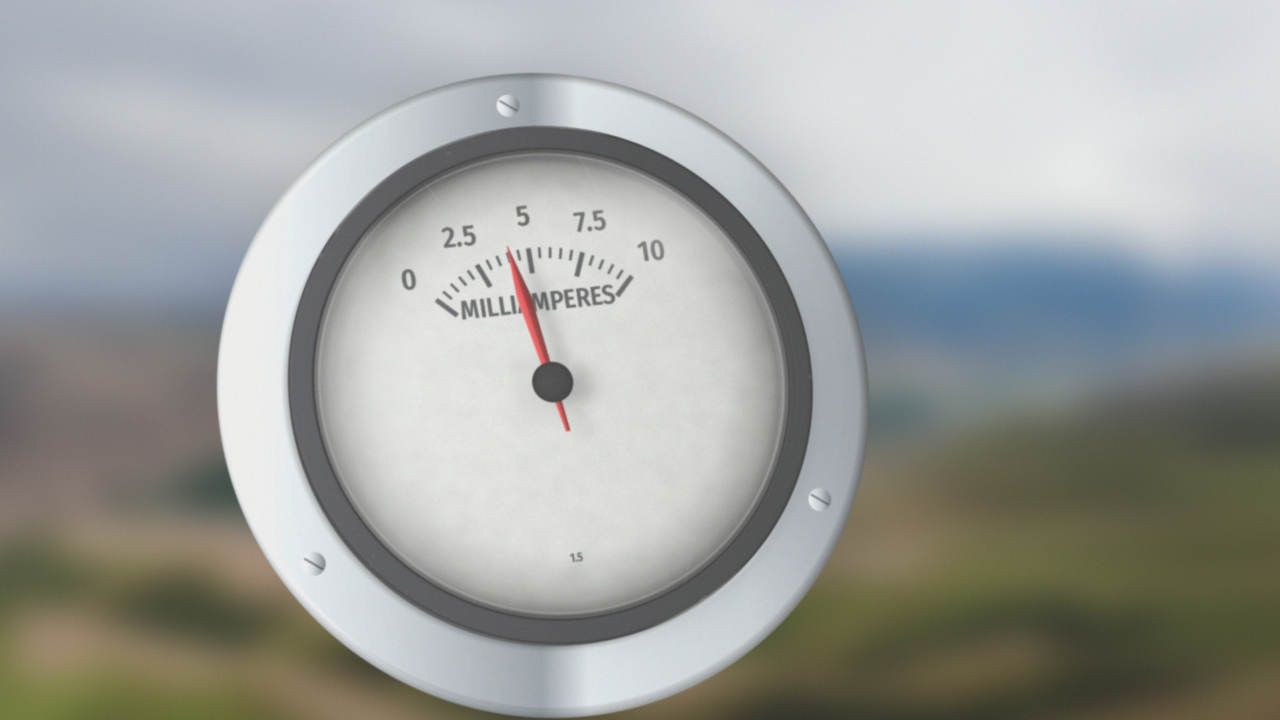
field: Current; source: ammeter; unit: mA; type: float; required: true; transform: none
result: 4 mA
